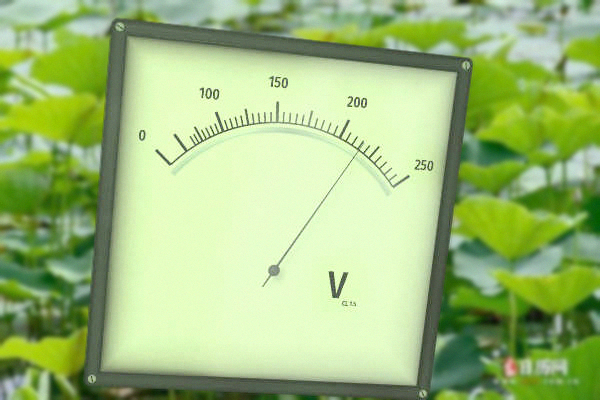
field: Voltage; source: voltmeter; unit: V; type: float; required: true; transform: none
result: 215 V
